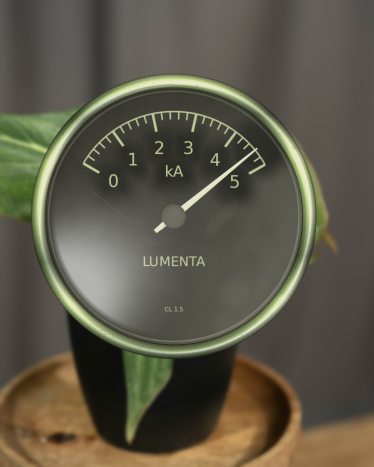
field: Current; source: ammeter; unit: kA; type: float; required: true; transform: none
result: 4.6 kA
